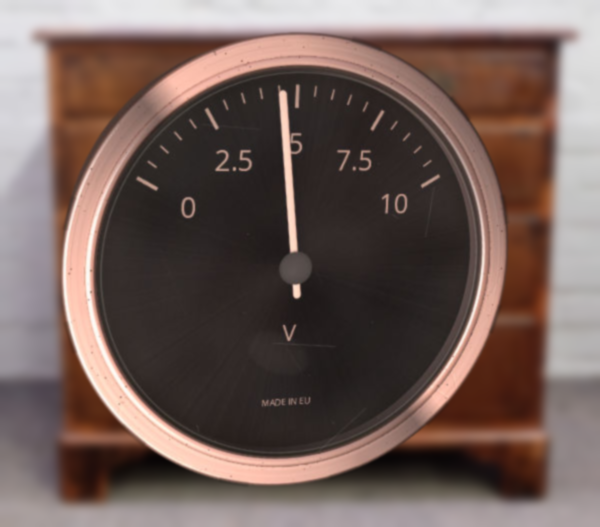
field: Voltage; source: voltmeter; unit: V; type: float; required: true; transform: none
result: 4.5 V
